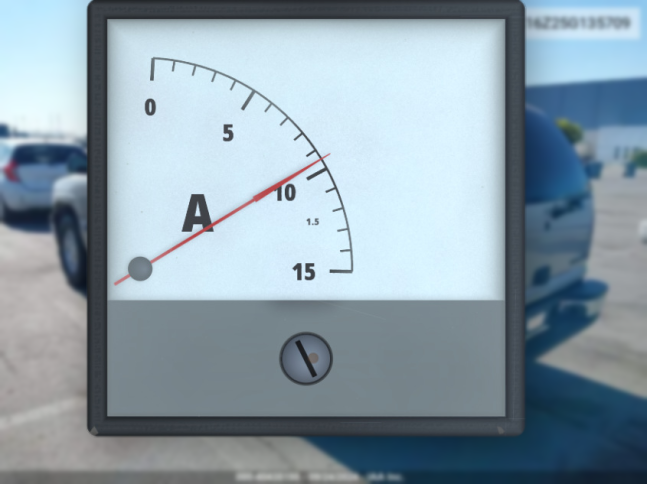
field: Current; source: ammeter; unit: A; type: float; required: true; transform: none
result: 9.5 A
